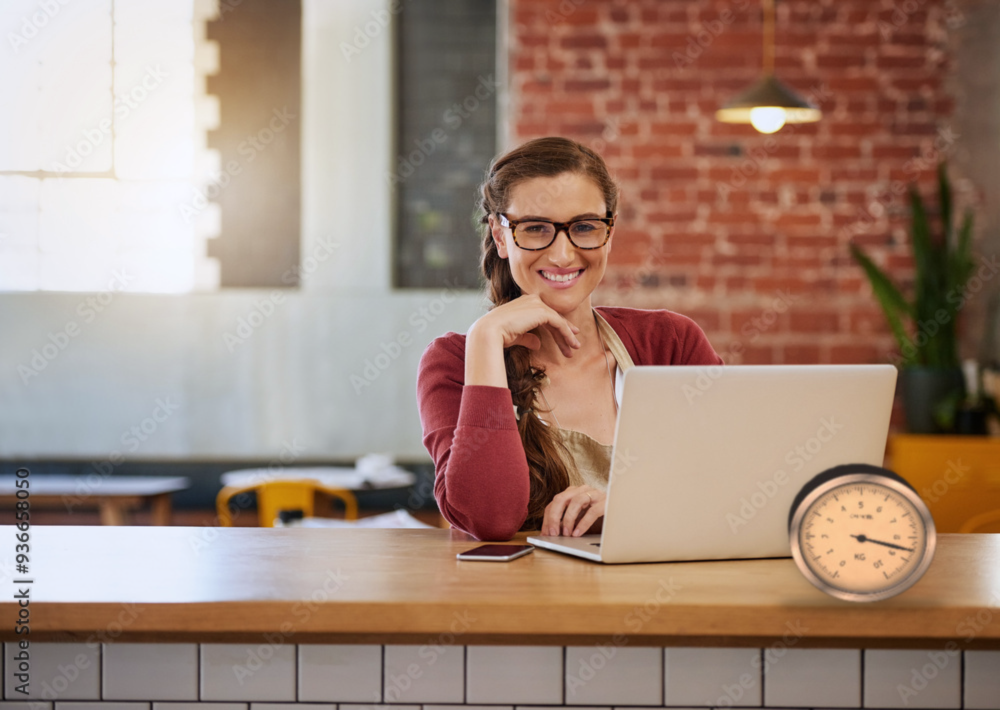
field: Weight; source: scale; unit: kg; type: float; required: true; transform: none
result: 8.5 kg
